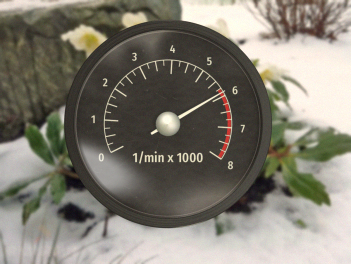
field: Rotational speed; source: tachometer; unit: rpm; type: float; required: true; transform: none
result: 5875 rpm
